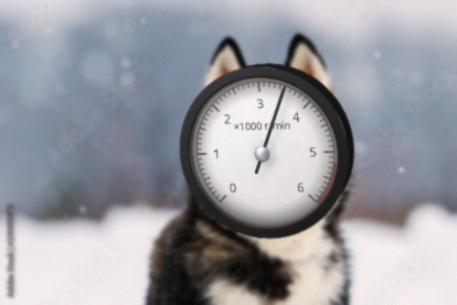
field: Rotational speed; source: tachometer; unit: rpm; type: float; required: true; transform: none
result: 3500 rpm
